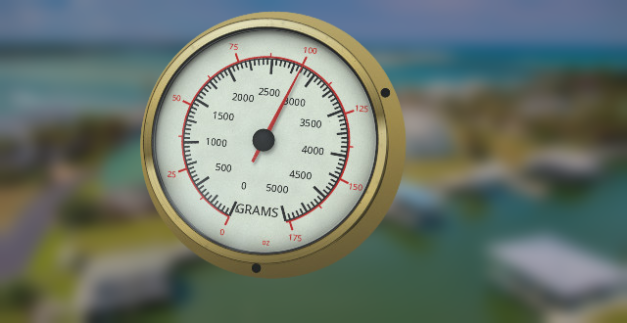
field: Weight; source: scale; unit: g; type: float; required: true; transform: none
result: 2850 g
